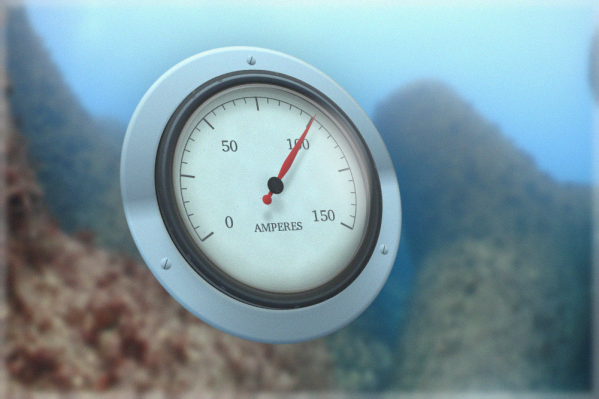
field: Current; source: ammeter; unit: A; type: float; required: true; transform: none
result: 100 A
